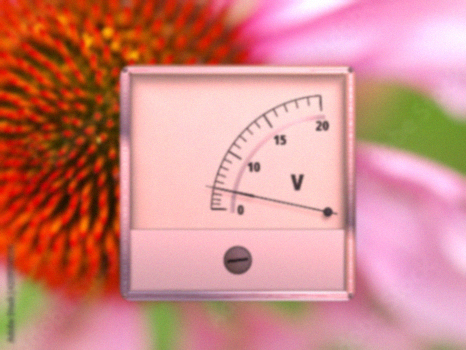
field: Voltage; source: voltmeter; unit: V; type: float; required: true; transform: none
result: 5 V
